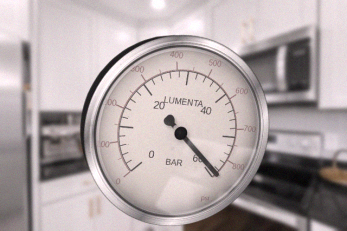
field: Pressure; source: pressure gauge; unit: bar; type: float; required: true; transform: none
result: 59 bar
